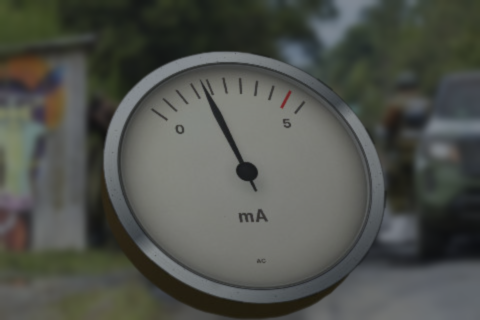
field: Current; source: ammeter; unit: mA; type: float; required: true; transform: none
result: 1.75 mA
